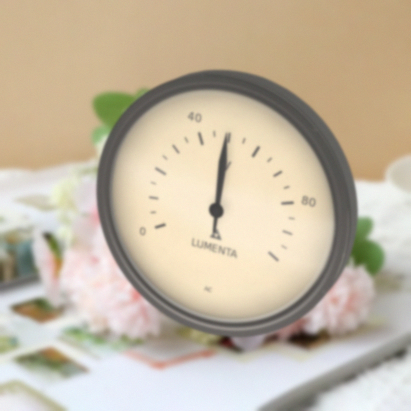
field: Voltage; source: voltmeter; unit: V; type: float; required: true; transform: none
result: 50 V
